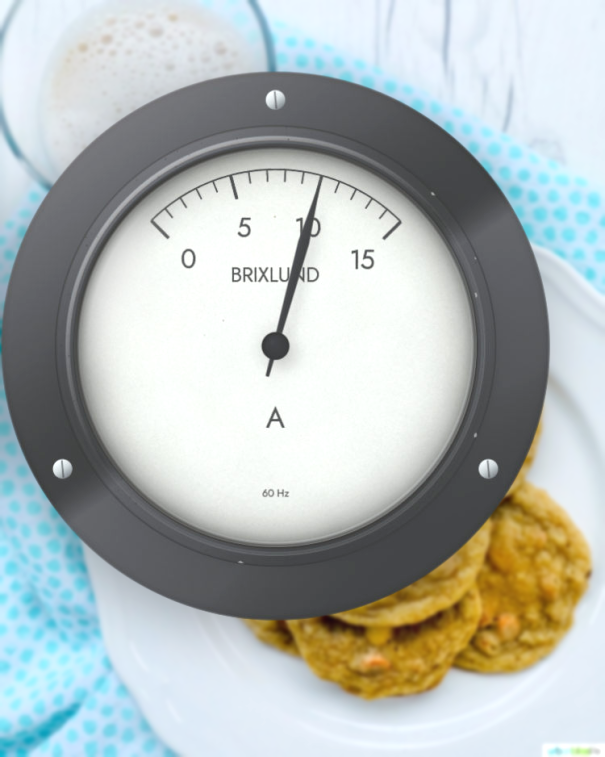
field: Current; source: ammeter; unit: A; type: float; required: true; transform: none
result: 10 A
